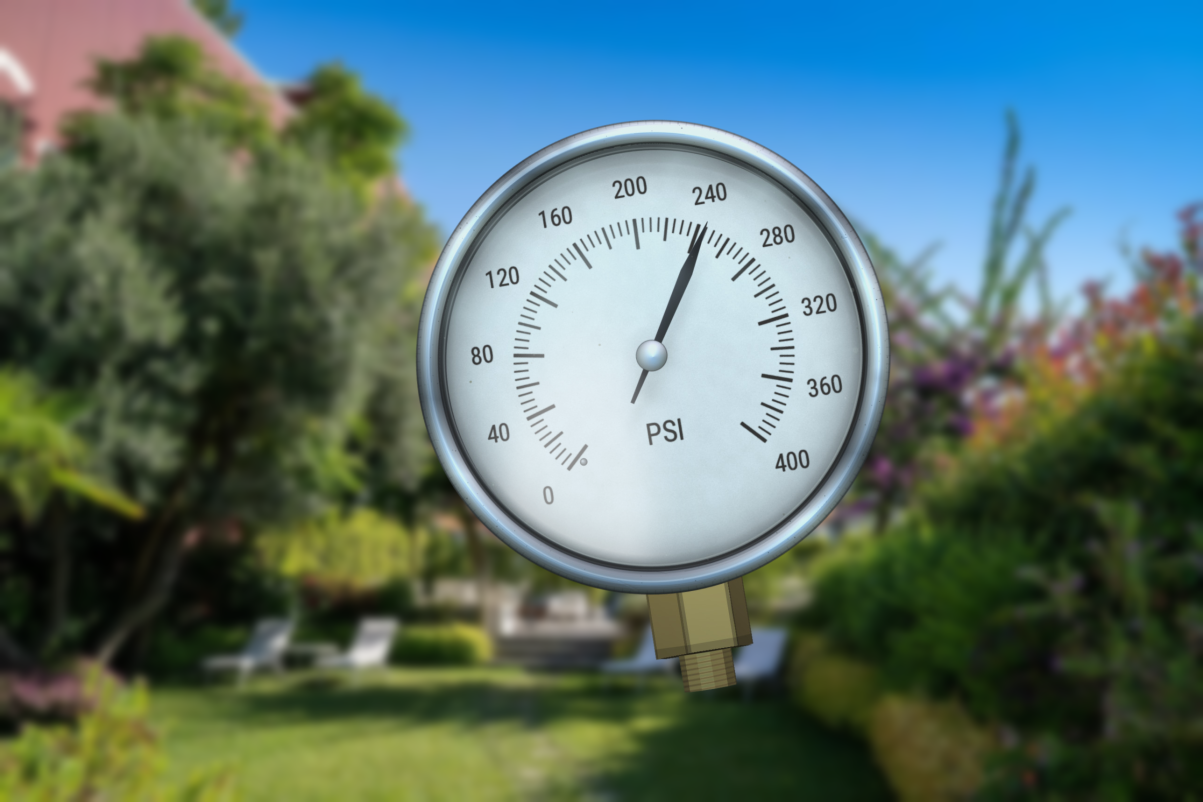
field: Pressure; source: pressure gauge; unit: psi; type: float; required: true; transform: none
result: 245 psi
